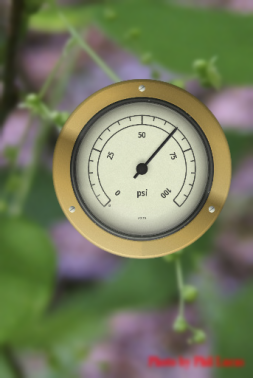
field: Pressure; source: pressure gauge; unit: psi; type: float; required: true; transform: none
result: 65 psi
